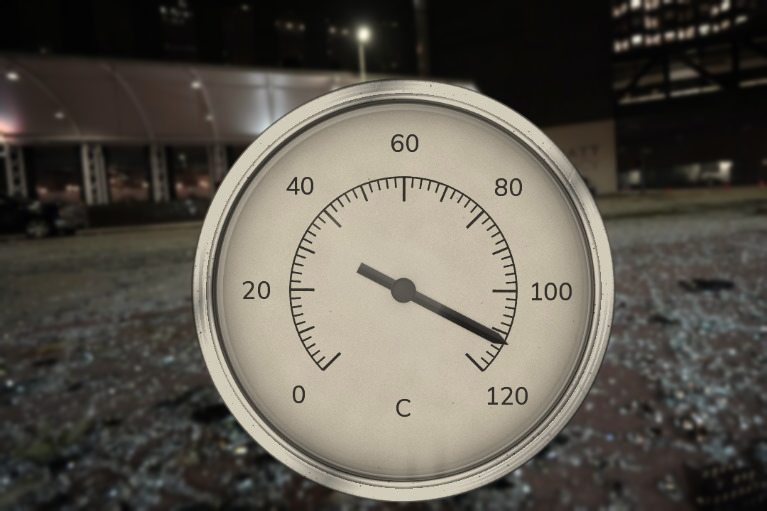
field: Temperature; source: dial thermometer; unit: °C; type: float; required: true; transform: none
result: 112 °C
